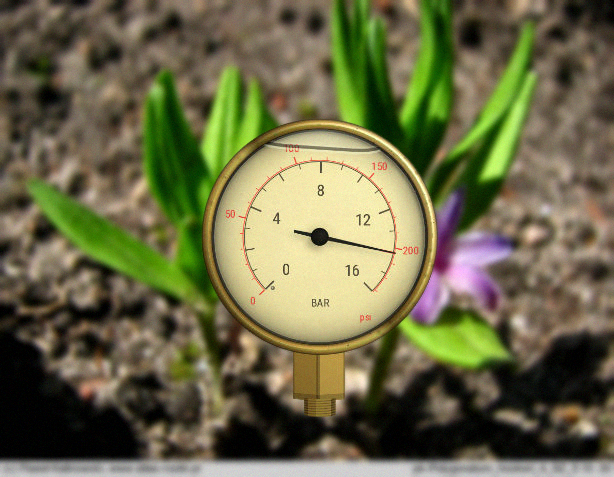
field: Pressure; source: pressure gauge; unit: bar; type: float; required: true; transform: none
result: 14 bar
